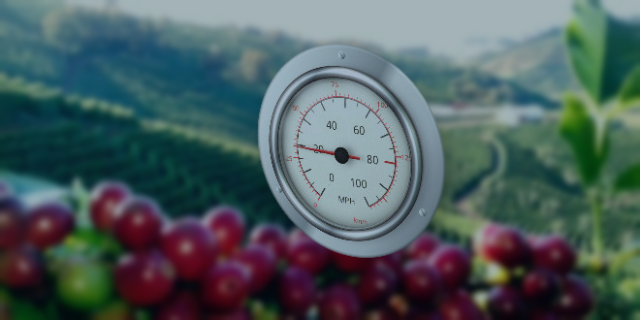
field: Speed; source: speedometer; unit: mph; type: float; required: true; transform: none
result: 20 mph
